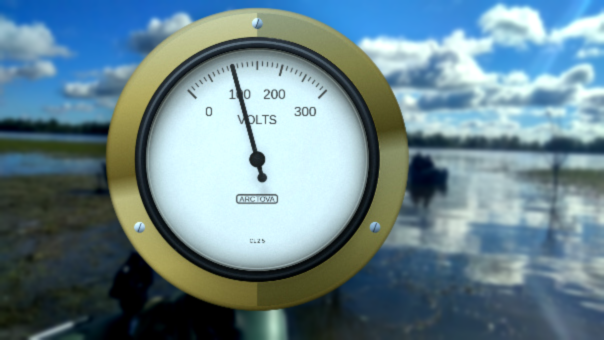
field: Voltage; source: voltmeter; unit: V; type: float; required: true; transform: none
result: 100 V
